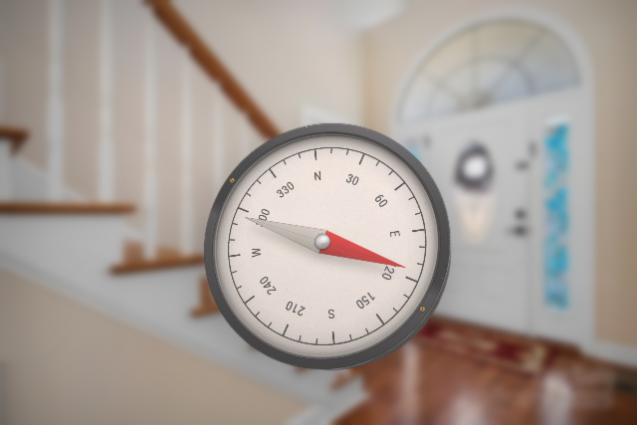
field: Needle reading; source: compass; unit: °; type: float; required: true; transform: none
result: 115 °
